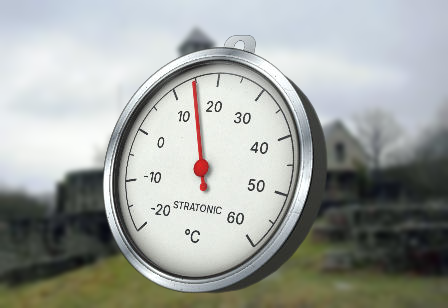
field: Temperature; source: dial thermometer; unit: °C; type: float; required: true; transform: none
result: 15 °C
